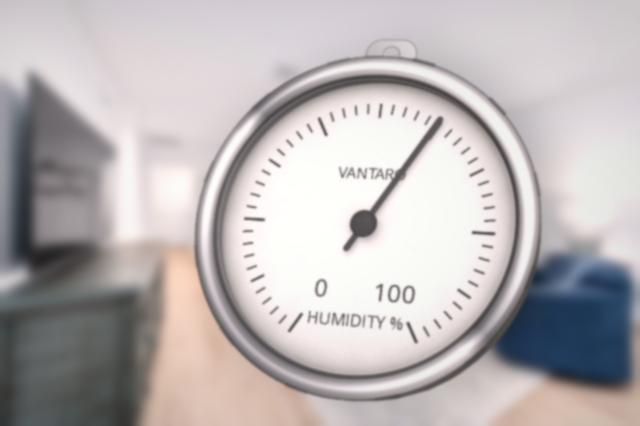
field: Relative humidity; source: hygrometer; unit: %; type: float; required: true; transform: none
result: 60 %
